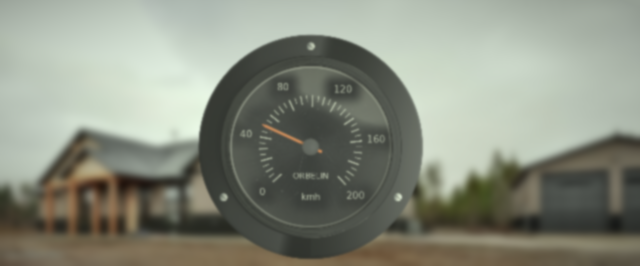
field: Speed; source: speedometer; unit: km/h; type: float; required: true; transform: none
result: 50 km/h
